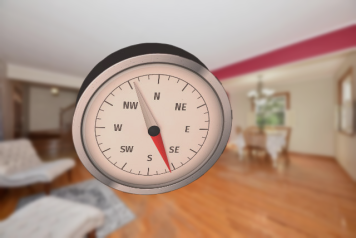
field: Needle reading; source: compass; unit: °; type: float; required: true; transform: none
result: 155 °
